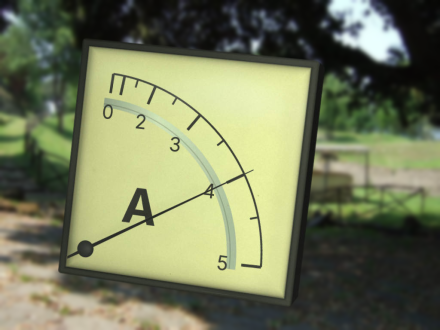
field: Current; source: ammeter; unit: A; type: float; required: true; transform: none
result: 4 A
